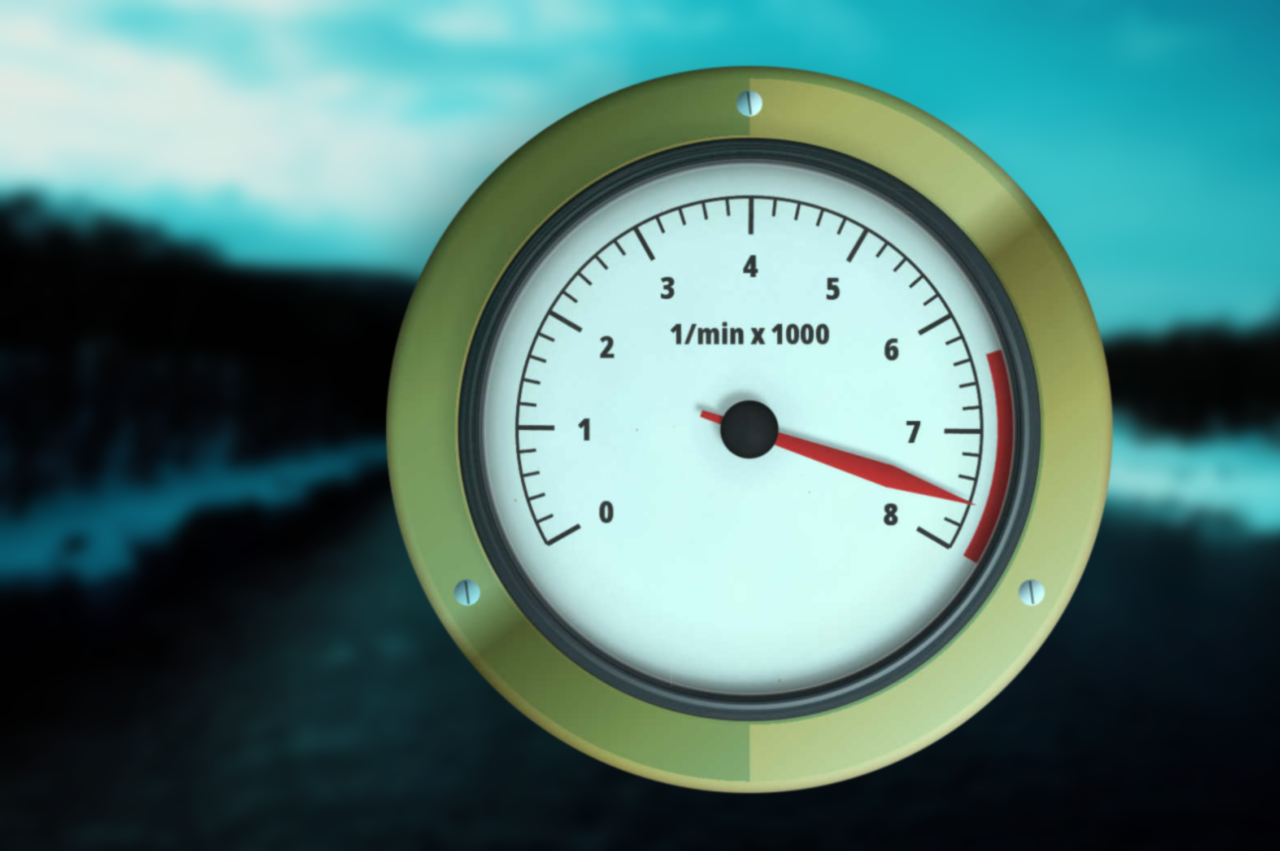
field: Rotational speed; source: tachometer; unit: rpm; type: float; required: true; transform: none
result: 7600 rpm
